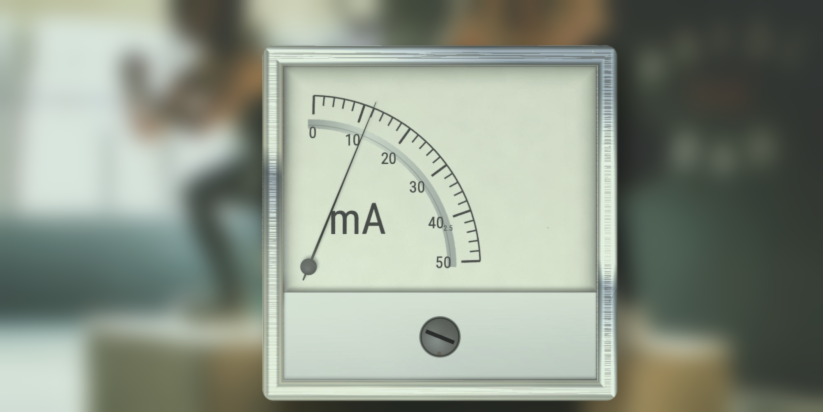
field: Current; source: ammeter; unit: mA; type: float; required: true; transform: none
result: 12 mA
